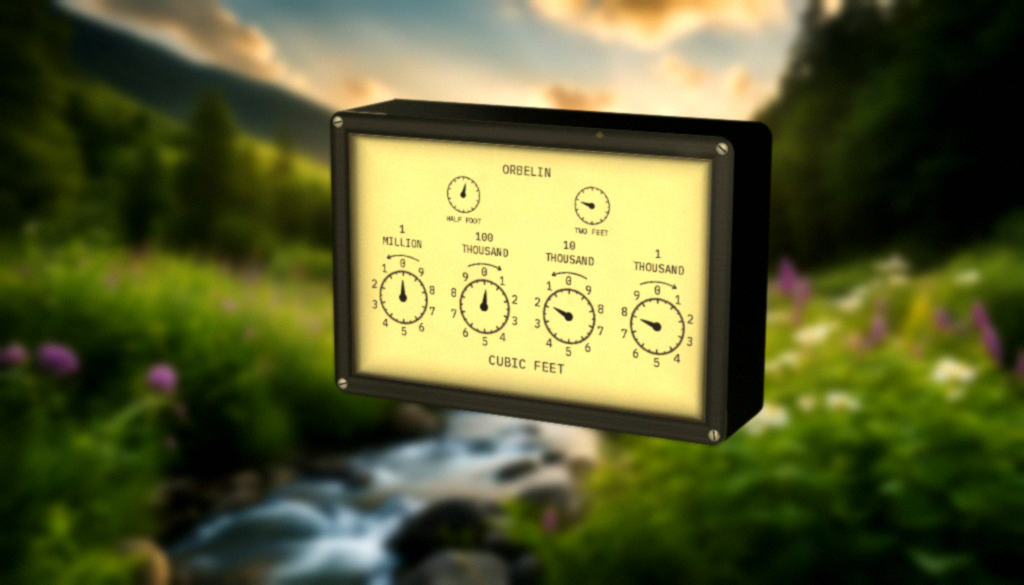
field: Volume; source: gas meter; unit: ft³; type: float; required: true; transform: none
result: 1800 ft³
